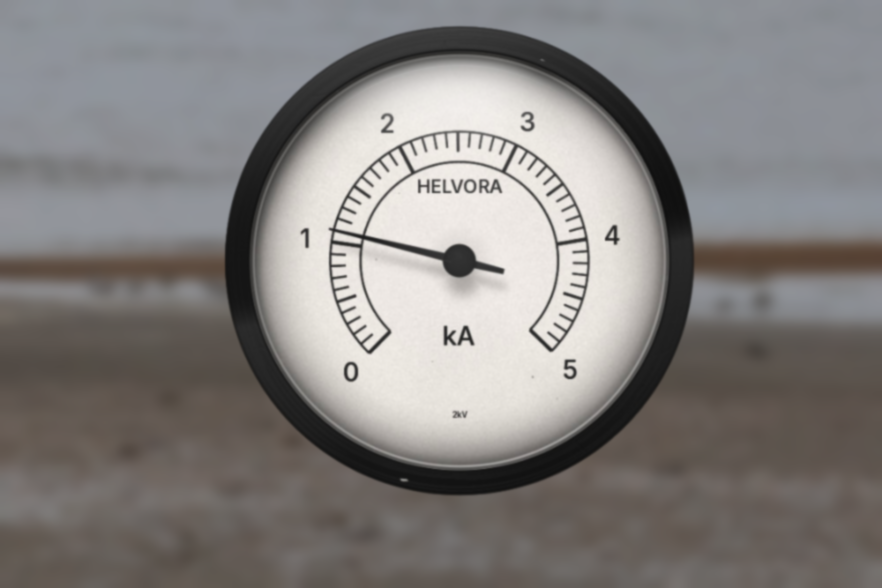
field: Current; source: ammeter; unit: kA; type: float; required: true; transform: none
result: 1.1 kA
